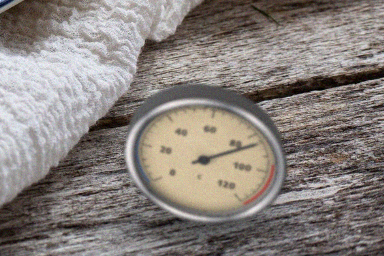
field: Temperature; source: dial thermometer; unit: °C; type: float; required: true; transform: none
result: 84 °C
